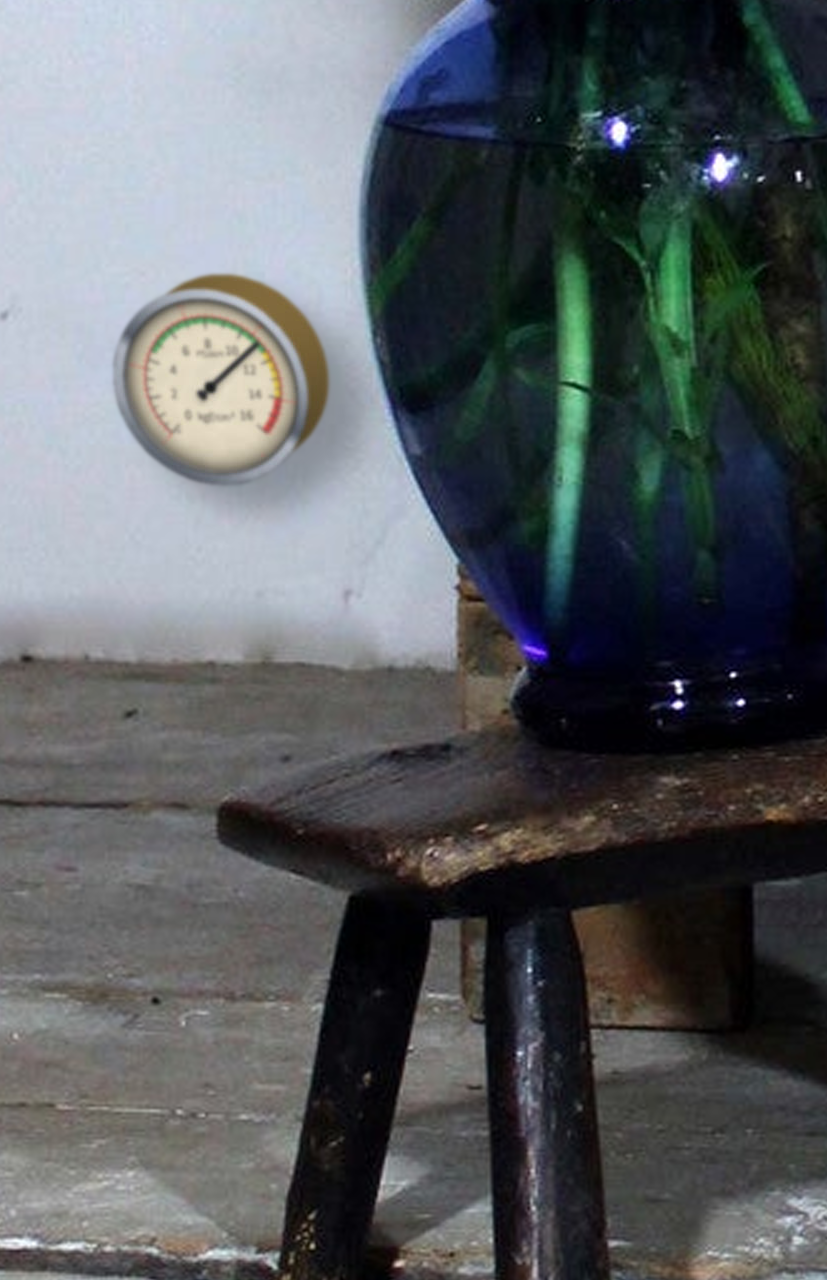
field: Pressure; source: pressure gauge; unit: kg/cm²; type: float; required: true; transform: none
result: 11 kg/cm²
